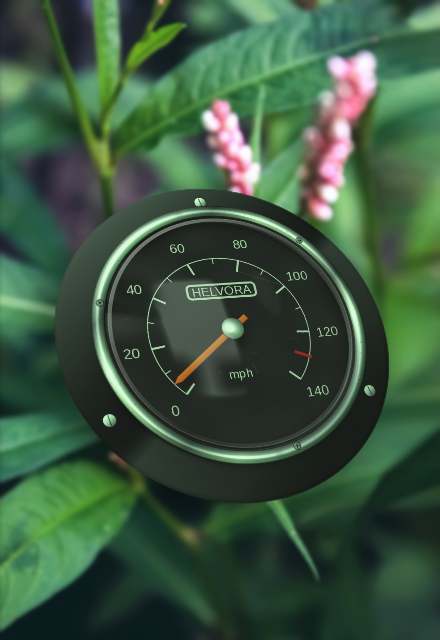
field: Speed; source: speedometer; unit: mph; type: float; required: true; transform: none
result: 5 mph
